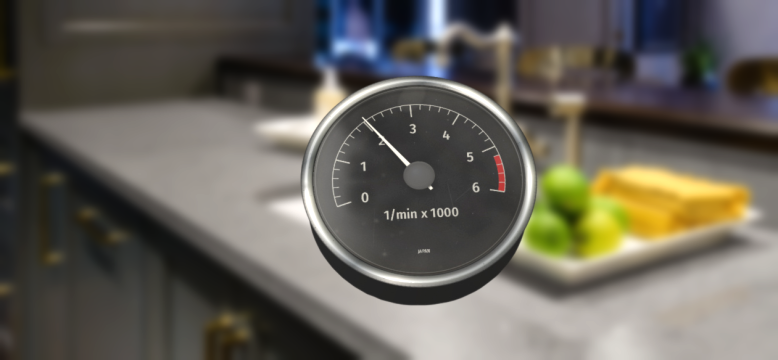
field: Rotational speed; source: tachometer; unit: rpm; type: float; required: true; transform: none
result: 2000 rpm
